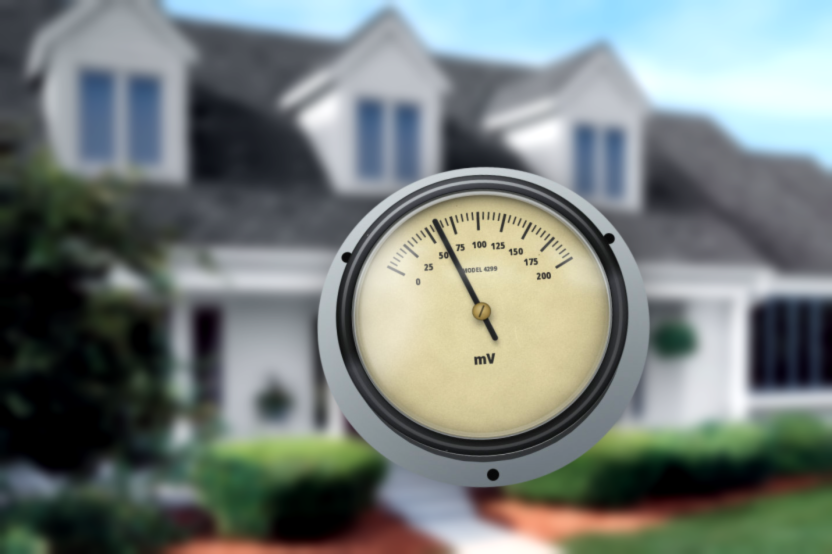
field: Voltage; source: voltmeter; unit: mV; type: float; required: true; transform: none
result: 60 mV
